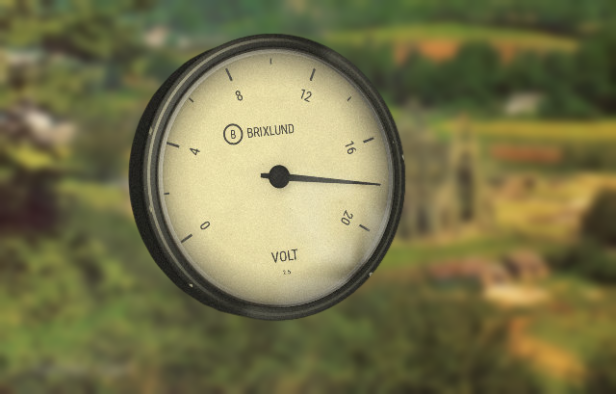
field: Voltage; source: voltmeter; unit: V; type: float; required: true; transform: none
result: 18 V
